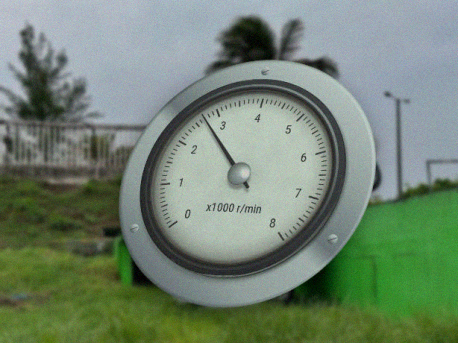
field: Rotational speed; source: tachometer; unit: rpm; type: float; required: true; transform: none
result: 2700 rpm
